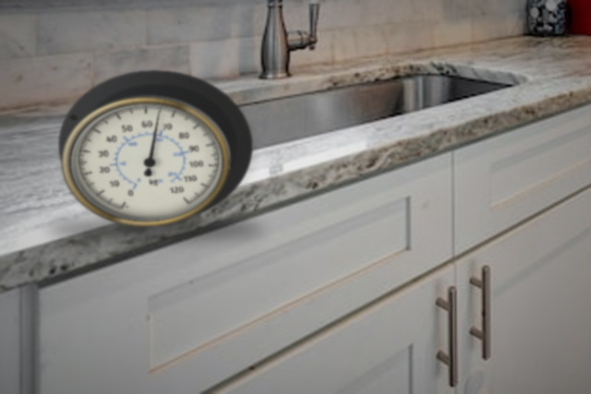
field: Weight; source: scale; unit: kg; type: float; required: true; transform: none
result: 65 kg
